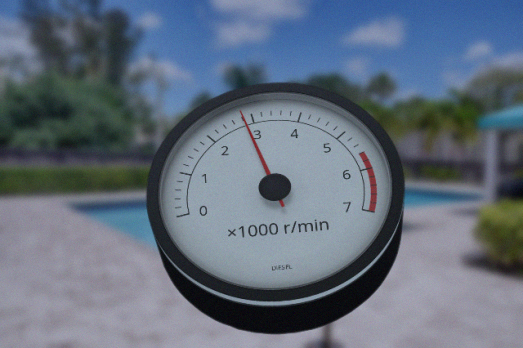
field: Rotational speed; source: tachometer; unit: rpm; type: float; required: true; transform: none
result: 2800 rpm
